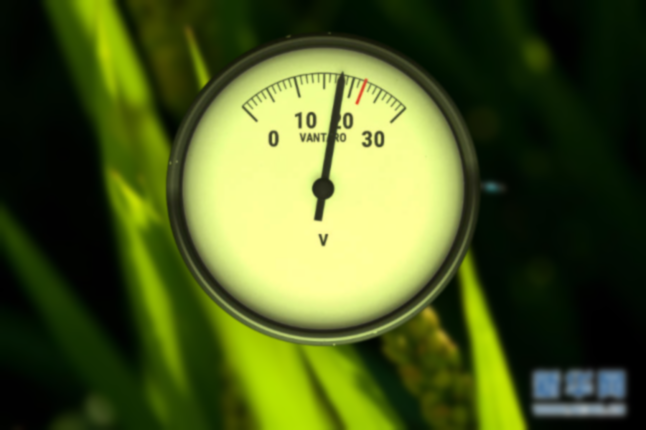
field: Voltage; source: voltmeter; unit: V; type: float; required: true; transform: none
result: 18 V
